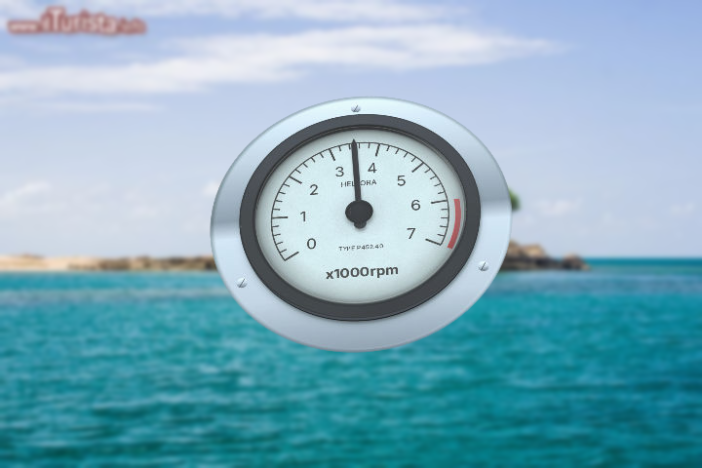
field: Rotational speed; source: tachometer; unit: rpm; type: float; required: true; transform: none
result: 3500 rpm
